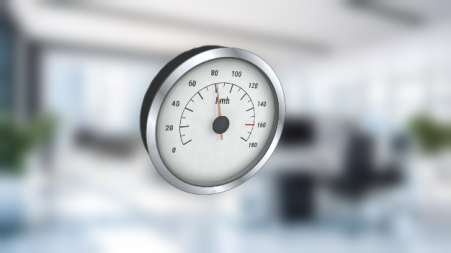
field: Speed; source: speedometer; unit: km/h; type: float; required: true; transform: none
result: 80 km/h
